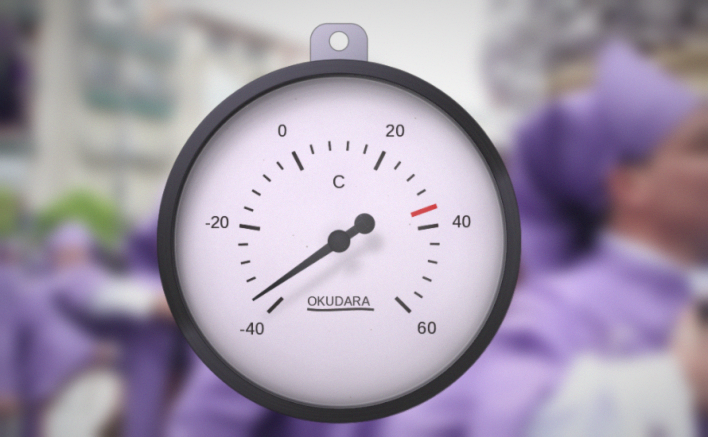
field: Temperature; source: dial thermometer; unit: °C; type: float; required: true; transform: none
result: -36 °C
